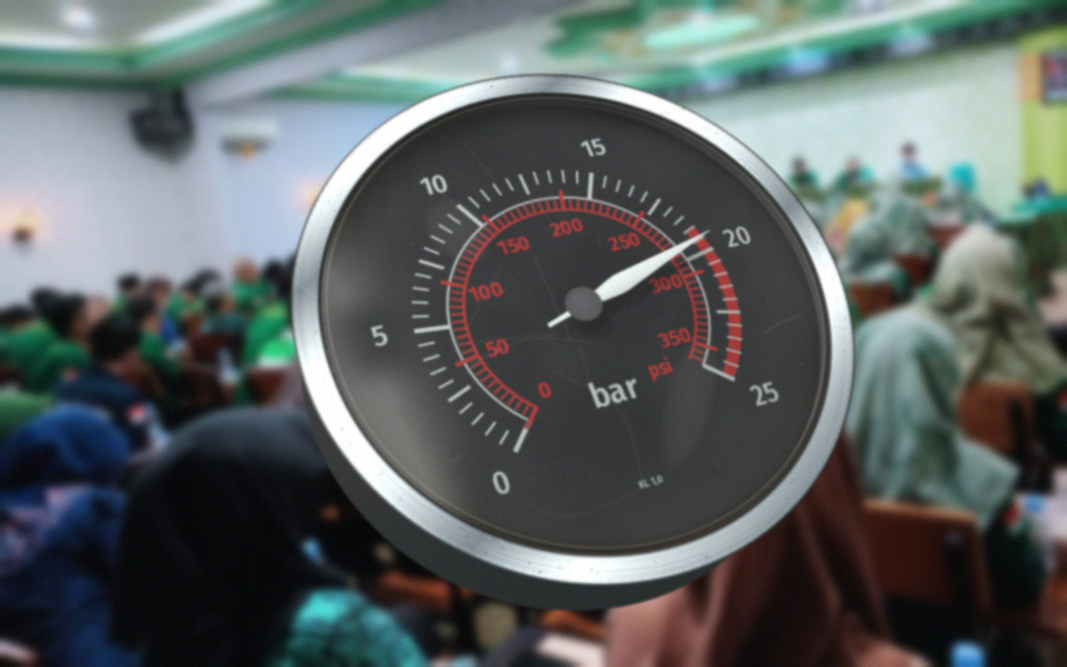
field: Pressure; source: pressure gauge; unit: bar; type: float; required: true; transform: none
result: 19.5 bar
